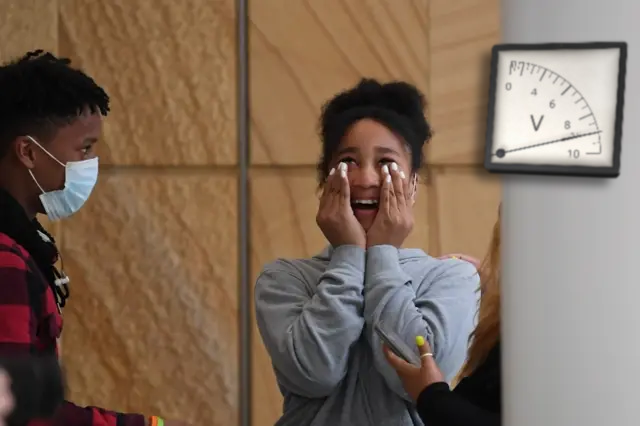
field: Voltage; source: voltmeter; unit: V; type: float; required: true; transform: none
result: 9 V
